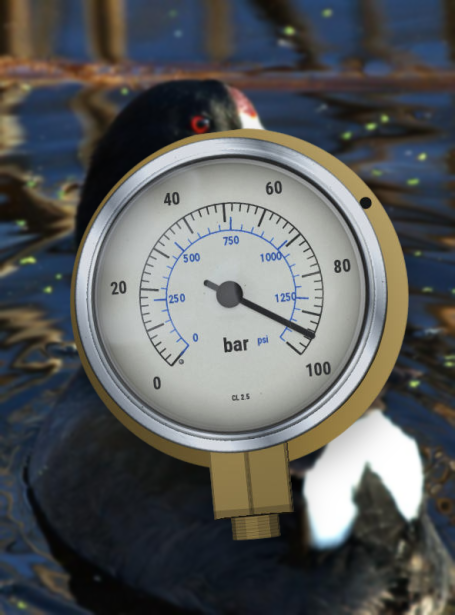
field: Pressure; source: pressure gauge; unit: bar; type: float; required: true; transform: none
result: 95 bar
